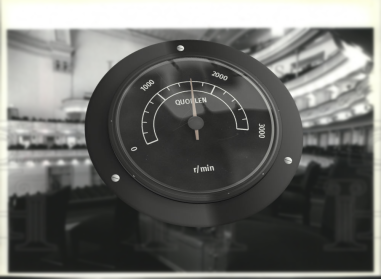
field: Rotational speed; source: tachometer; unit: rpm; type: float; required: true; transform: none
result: 1600 rpm
